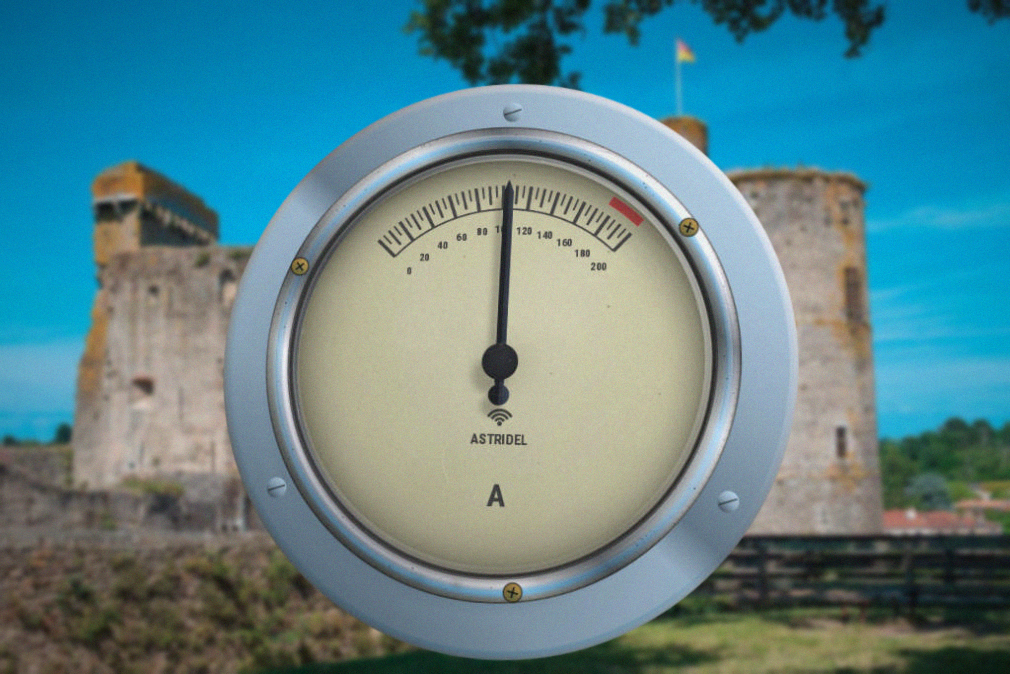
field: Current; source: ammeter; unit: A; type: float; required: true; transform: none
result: 105 A
